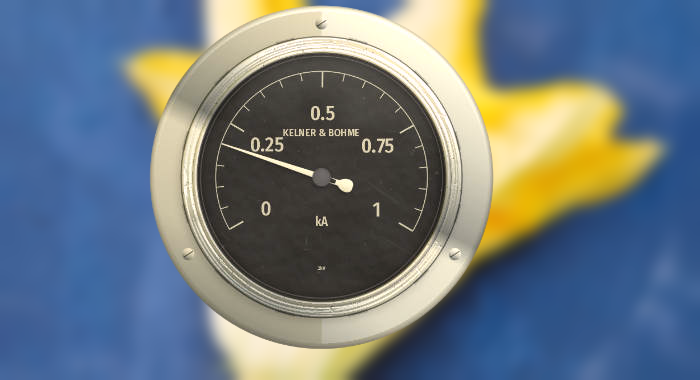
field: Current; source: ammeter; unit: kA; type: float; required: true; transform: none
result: 0.2 kA
